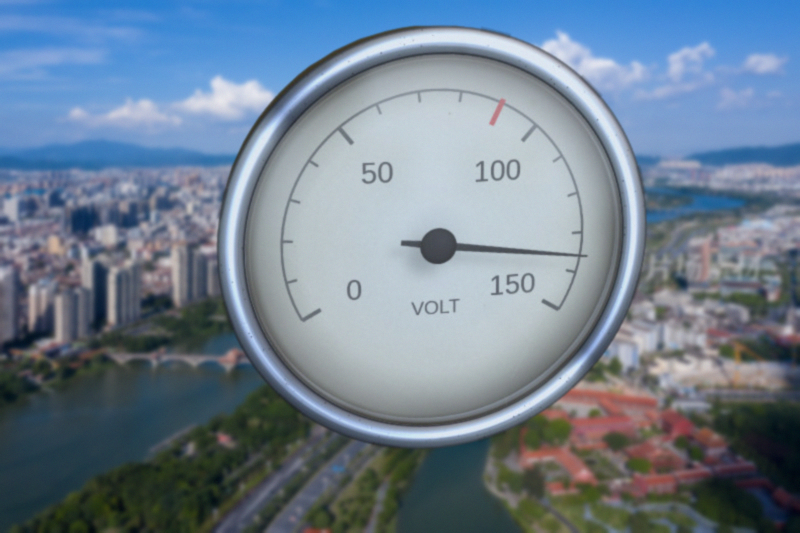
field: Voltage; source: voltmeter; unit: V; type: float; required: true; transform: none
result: 135 V
